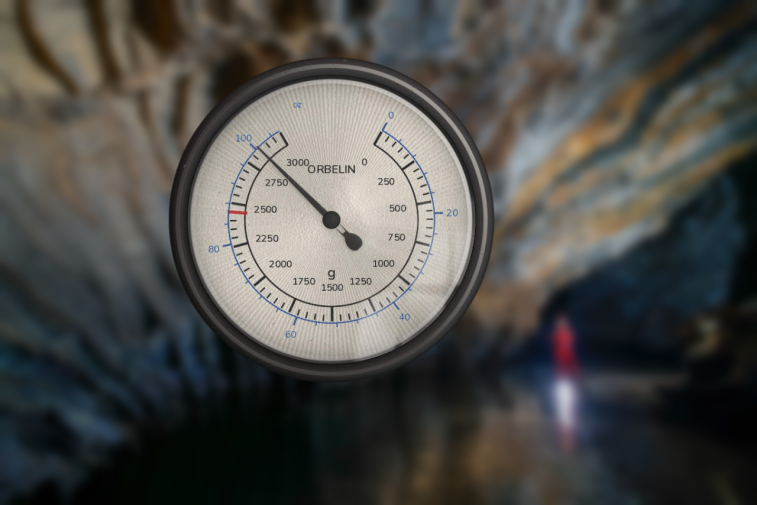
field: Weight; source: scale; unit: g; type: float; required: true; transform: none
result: 2850 g
